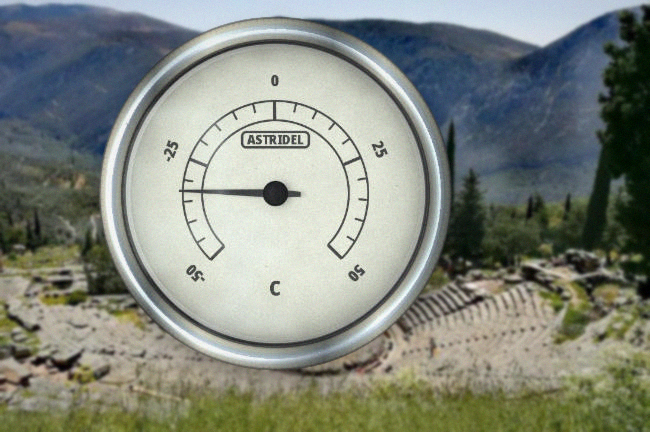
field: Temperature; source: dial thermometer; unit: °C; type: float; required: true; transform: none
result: -32.5 °C
